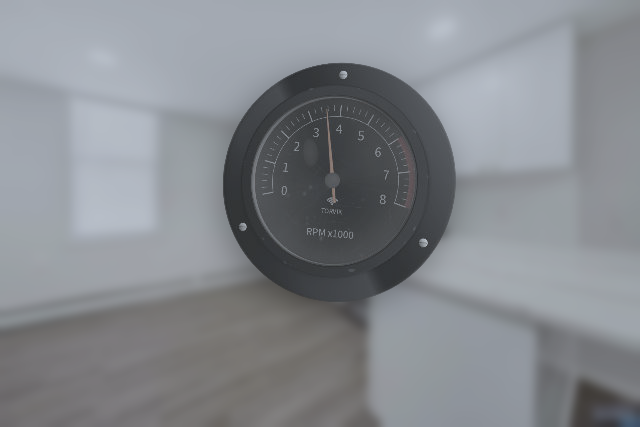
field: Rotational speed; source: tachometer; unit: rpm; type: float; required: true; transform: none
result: 3600 rpm
